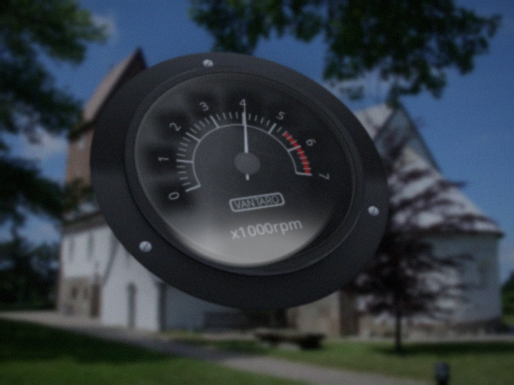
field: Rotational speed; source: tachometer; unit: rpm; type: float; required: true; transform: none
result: 4000 rpm
